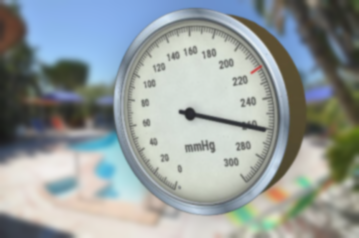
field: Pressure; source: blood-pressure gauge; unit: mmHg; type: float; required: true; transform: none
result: 260 mmHg
